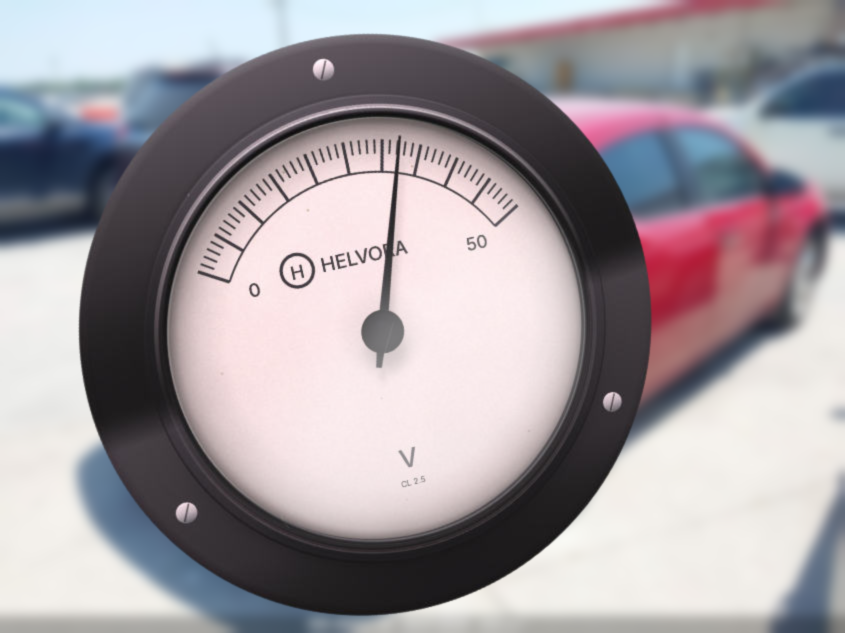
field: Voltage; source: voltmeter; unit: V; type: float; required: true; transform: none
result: 32 V
